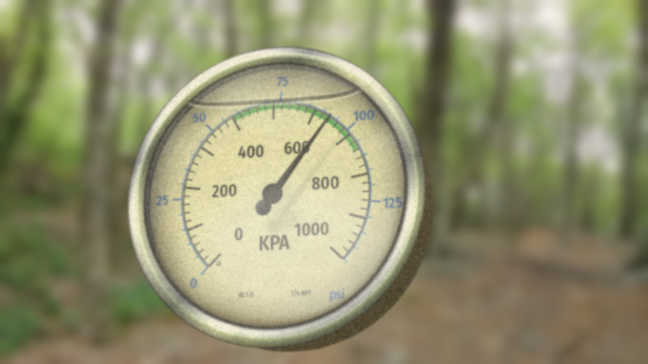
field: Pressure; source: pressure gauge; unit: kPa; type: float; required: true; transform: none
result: 640 kPa
